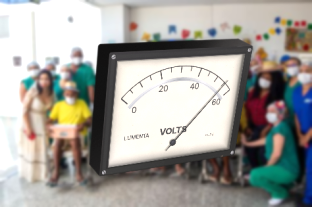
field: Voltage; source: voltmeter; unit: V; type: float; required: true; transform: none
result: 55 V
